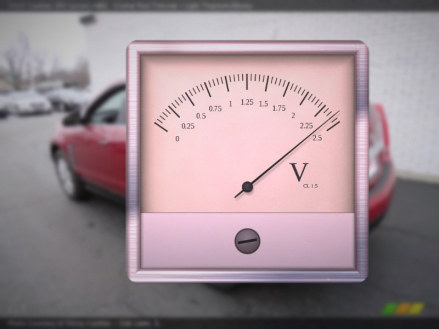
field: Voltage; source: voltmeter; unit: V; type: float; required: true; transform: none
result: 2.4 V
